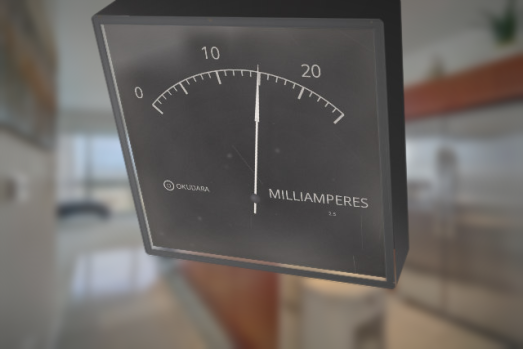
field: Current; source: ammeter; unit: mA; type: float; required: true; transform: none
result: 15 mA
